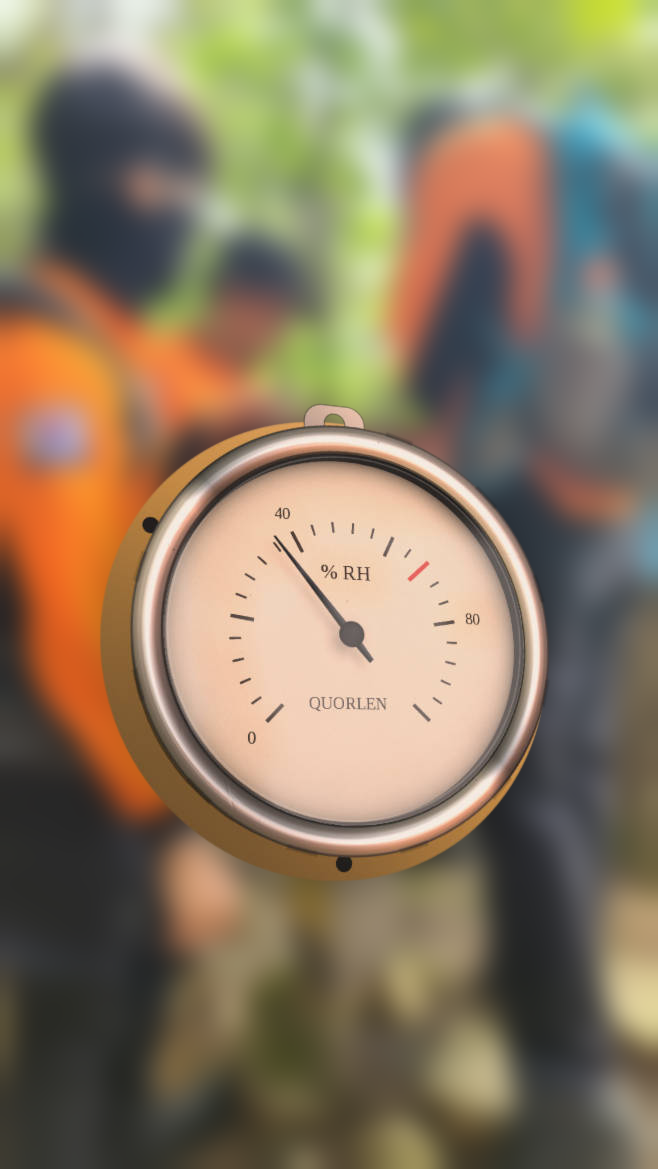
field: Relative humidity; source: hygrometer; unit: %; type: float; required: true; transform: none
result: 36 %
